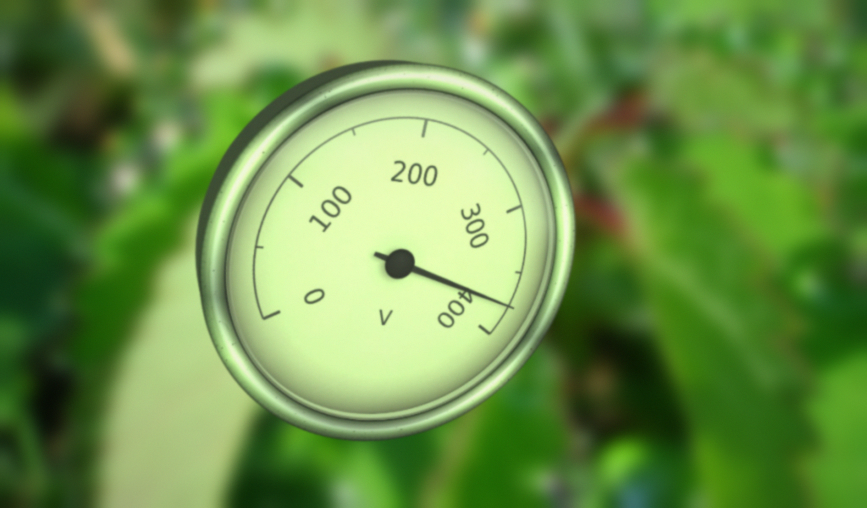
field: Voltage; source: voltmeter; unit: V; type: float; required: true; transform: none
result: 375 V
